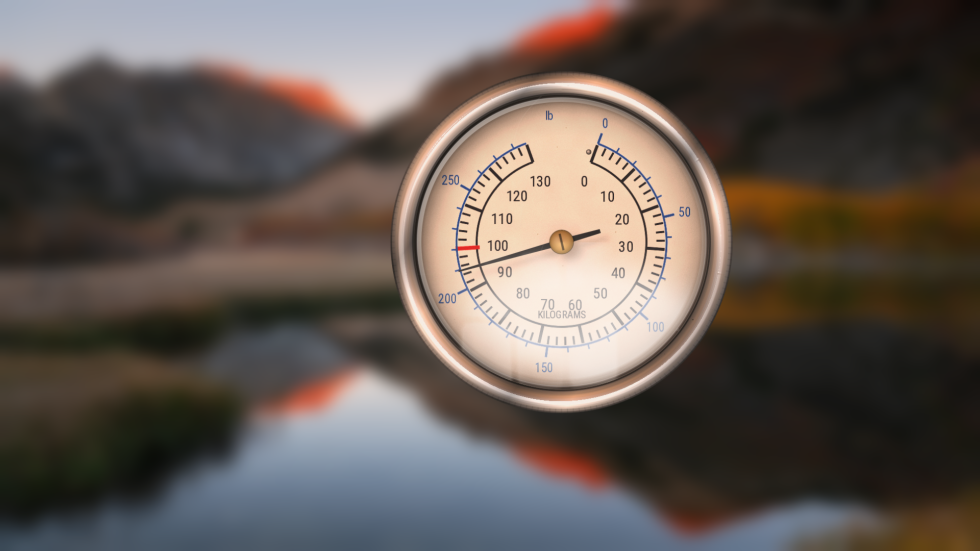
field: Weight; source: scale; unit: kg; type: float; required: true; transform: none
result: 95 kg
